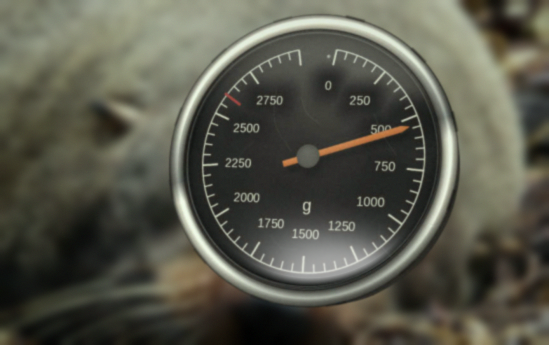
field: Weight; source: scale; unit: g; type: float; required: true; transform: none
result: 550 g
